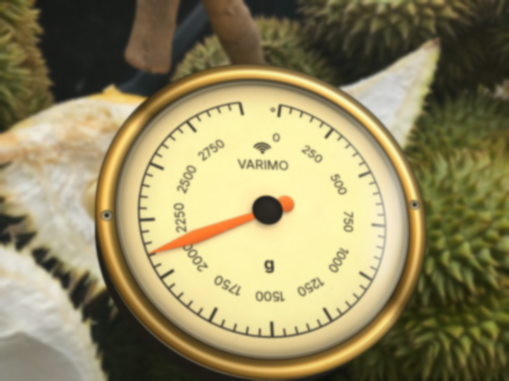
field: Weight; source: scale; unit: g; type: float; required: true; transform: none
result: 2100 g
